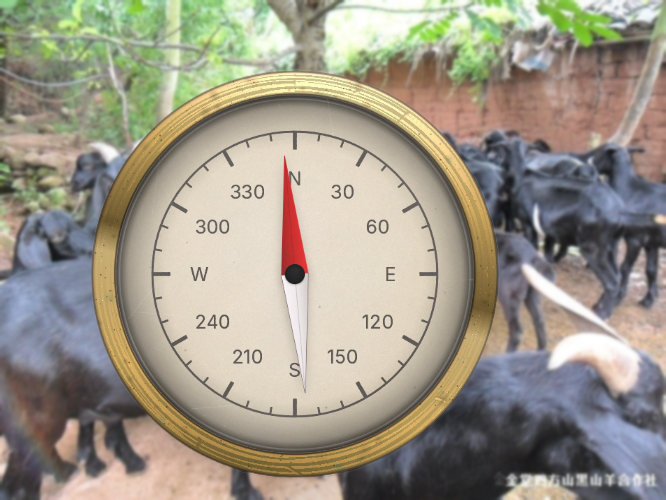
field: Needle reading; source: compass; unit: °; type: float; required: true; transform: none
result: 355 °
